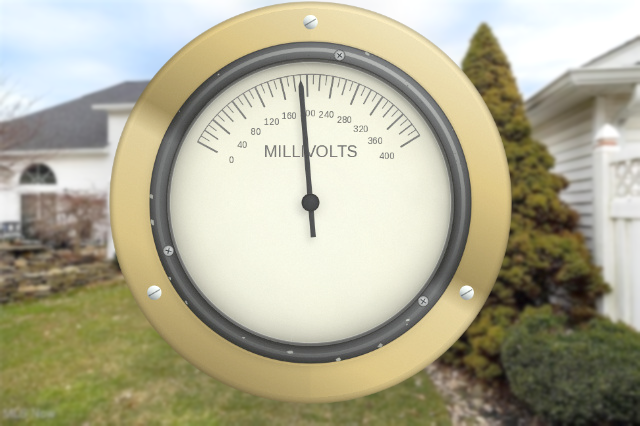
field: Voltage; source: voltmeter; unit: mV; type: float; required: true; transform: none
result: 190 mV
